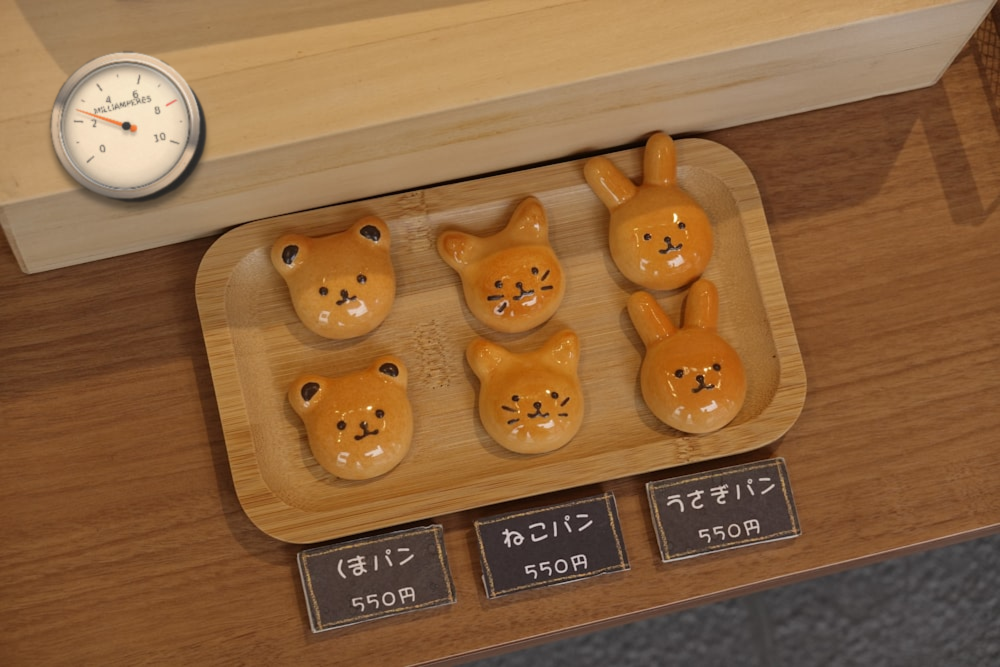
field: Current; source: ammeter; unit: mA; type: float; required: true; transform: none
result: 2.5 mA
